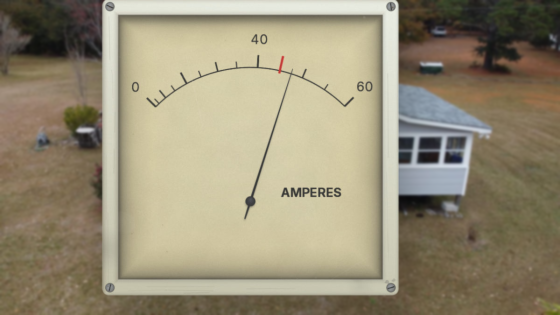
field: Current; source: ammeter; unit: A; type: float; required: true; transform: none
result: 47.5 A
